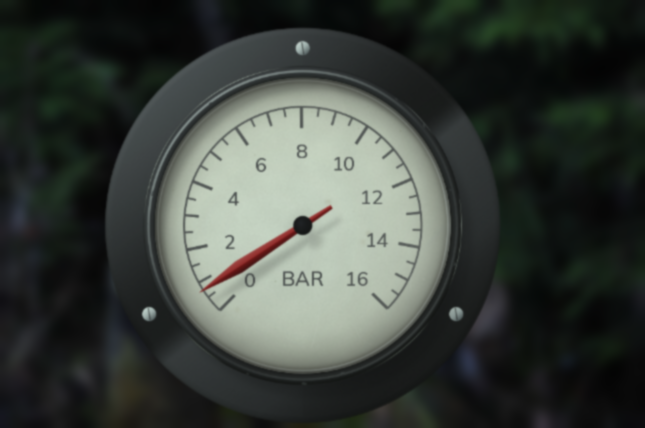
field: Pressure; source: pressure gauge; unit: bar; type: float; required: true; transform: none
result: 0.75 bar
